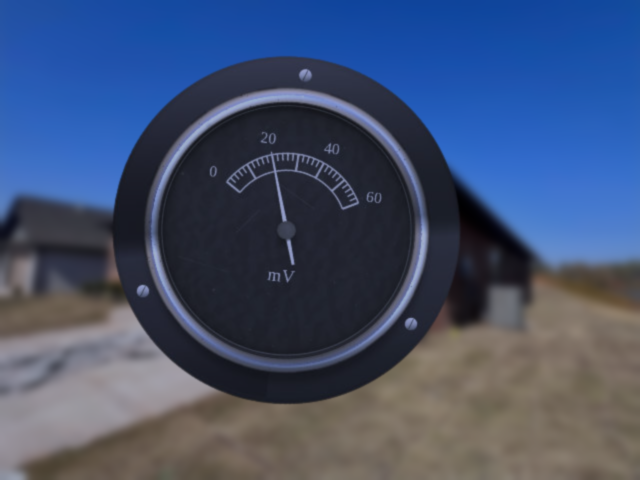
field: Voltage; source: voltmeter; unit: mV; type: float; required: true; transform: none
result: 20 mV
